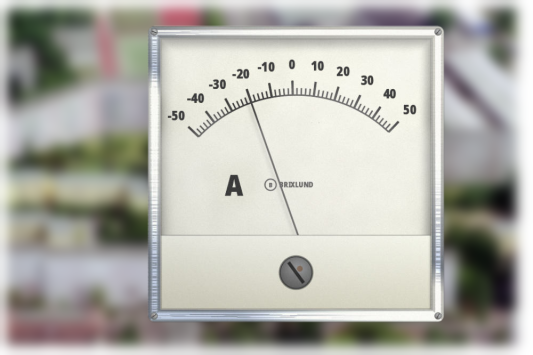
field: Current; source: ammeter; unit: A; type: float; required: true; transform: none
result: -20 A
